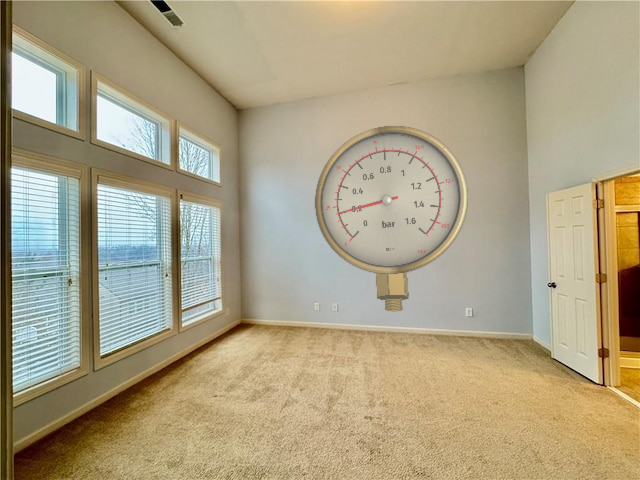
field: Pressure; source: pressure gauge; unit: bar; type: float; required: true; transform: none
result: 0.2 bar
